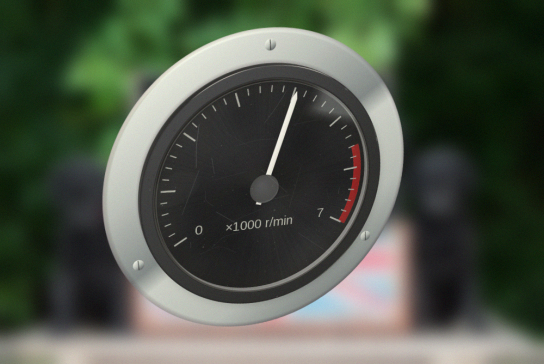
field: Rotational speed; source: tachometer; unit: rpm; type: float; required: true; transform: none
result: 4000 rpm
